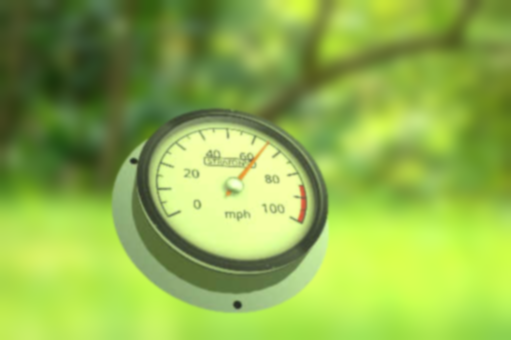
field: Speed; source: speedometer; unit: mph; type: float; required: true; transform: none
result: 65 mph
